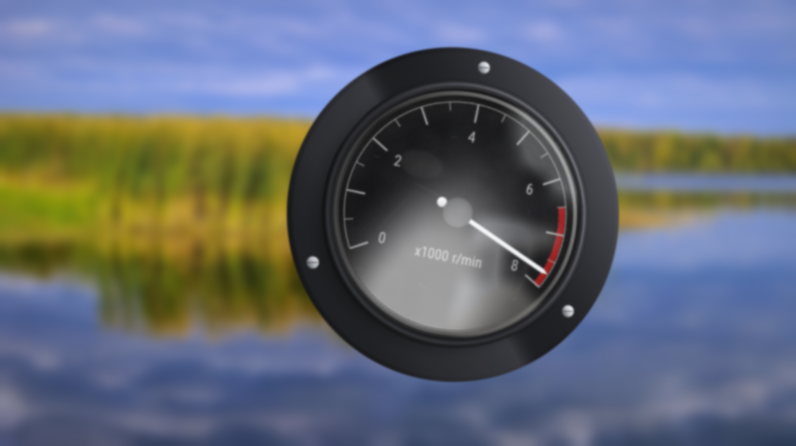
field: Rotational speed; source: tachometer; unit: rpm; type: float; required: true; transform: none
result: 7750 rpm
